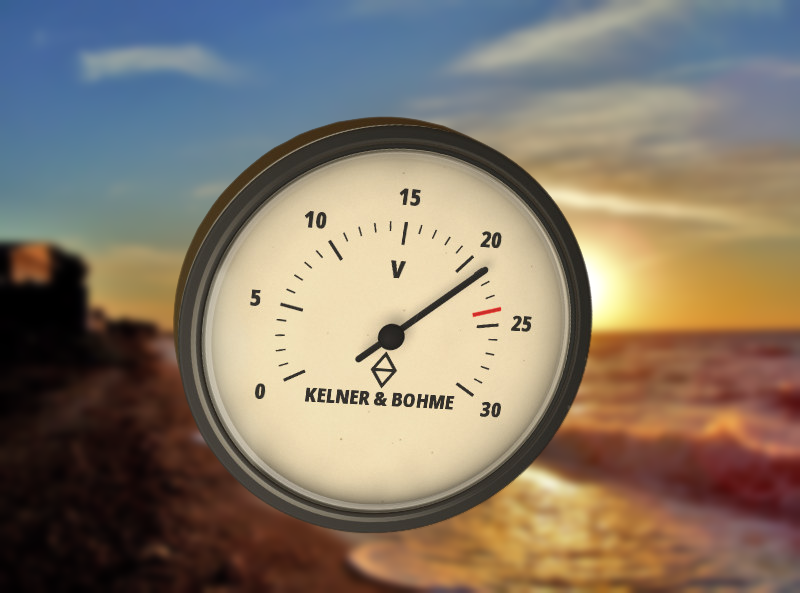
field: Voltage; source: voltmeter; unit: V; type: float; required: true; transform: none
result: 21 V
